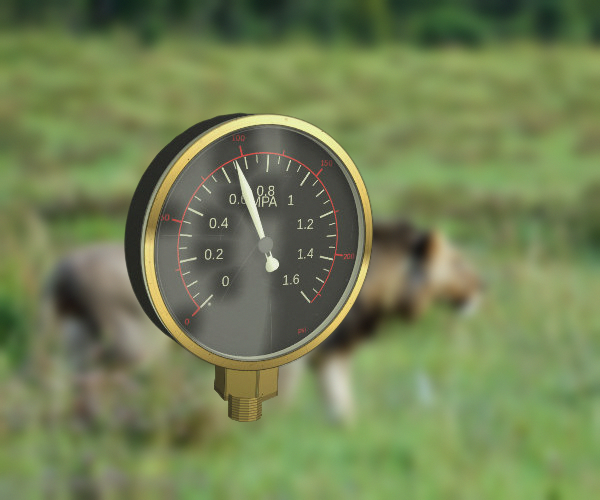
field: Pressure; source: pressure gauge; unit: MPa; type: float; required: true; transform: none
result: 0.65 MPa
